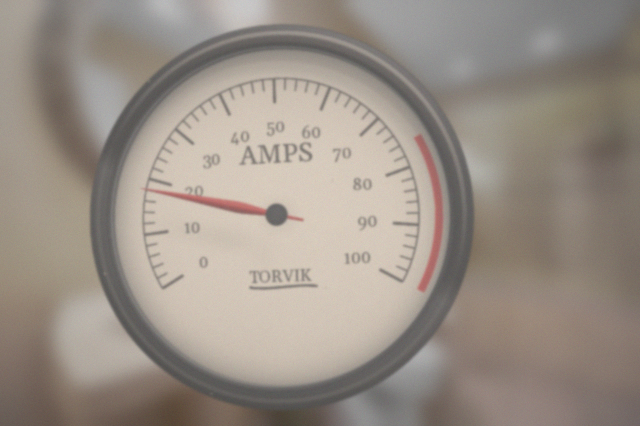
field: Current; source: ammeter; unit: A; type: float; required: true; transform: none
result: 18 A
